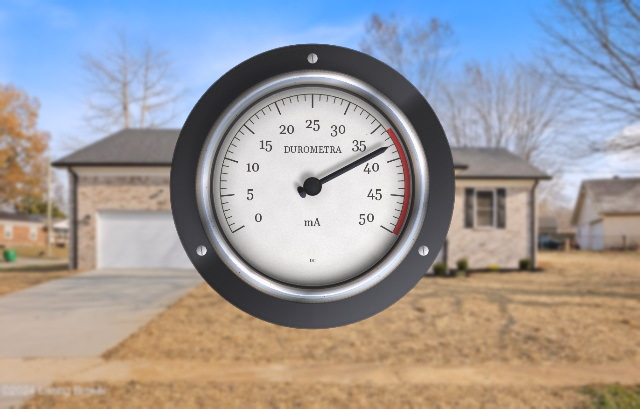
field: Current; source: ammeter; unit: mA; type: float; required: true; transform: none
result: 38 mA
